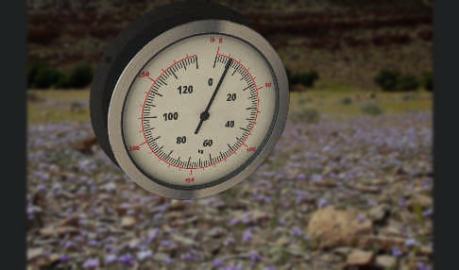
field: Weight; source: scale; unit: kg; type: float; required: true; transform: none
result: 5 kg
